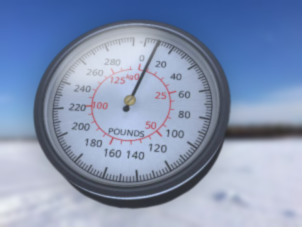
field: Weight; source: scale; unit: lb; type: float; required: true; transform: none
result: 10 lb
